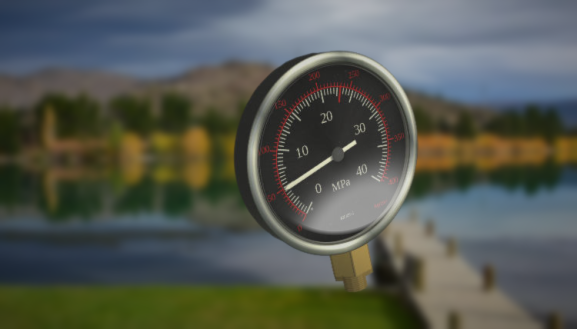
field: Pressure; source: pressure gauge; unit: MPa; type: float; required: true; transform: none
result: 5 MPa
